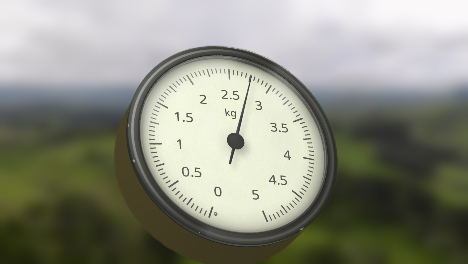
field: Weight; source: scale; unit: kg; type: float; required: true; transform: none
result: 2.75 kg
